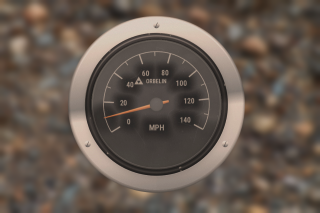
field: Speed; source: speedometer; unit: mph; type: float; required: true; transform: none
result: 10 mph
